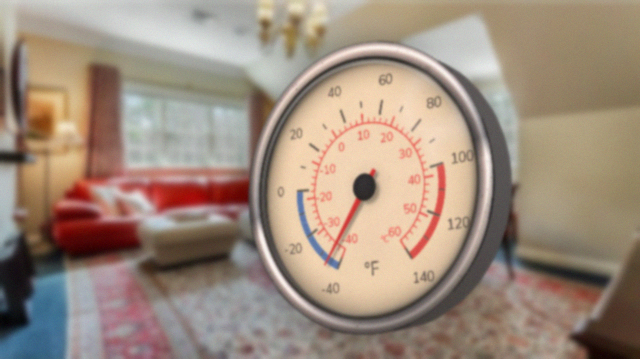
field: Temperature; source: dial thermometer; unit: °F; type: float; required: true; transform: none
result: -35 °F
